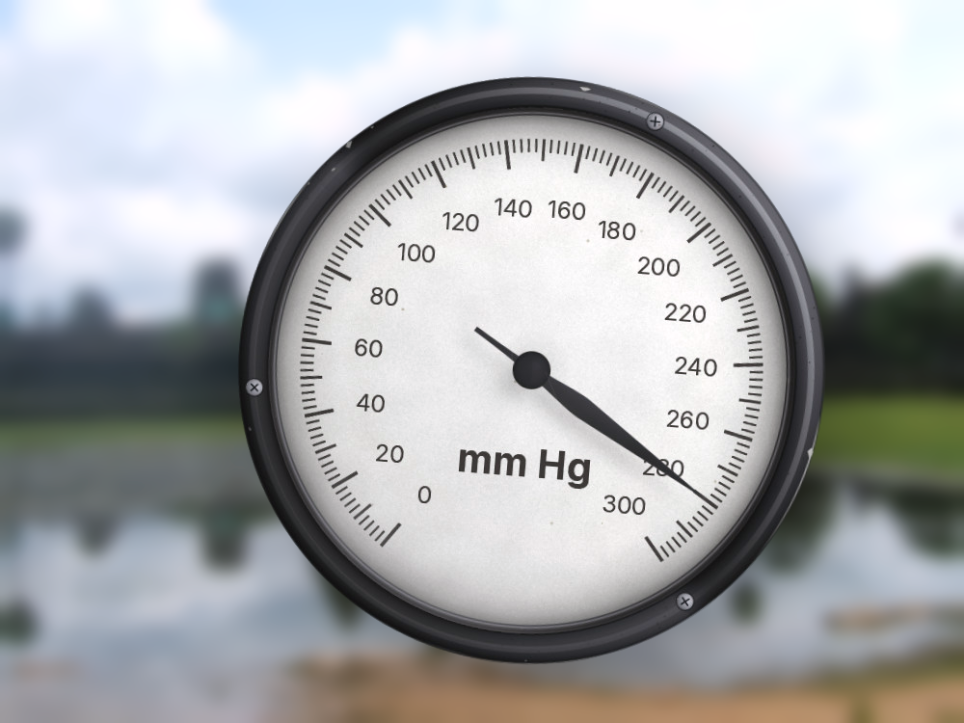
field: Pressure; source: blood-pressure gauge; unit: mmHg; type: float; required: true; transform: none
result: 280 mmHg
